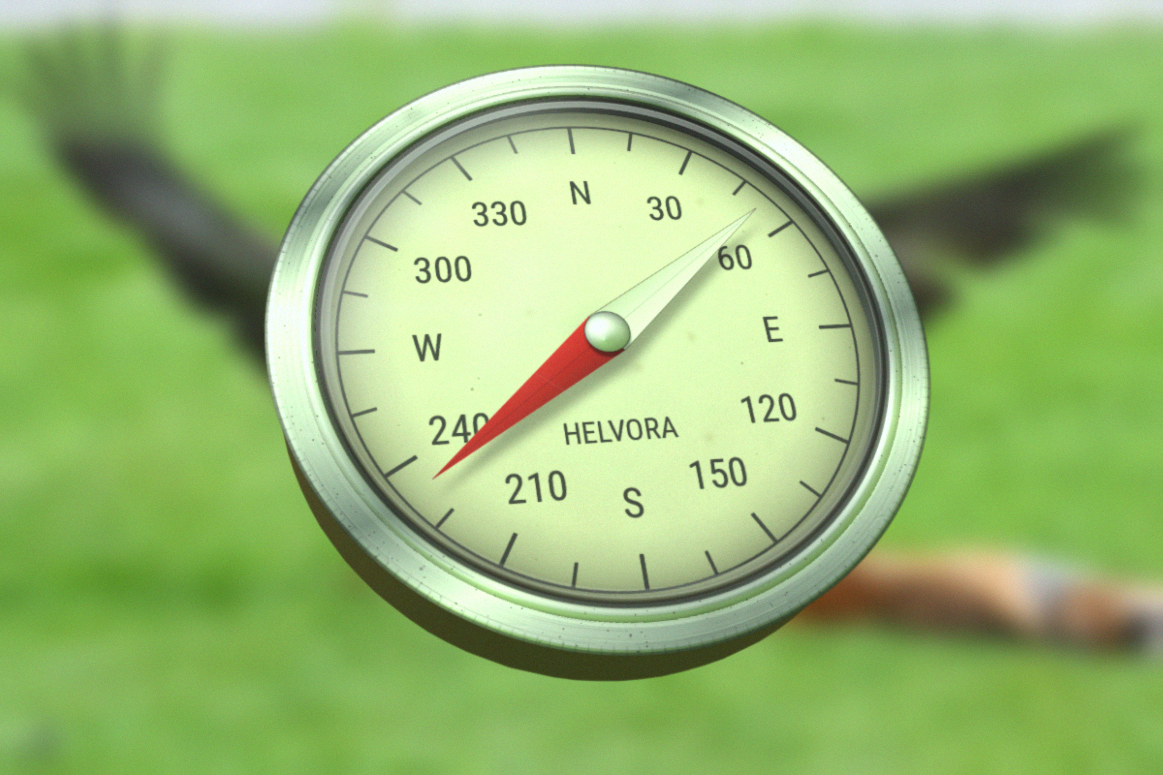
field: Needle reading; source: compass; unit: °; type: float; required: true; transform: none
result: 232.5 °
